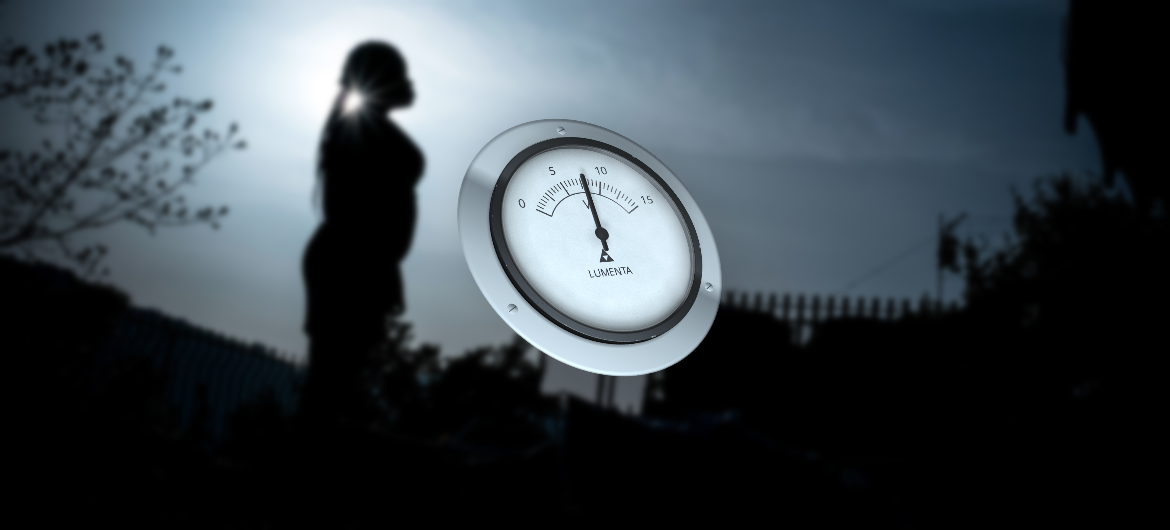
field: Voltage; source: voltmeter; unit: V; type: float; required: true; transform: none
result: 7.5 V
